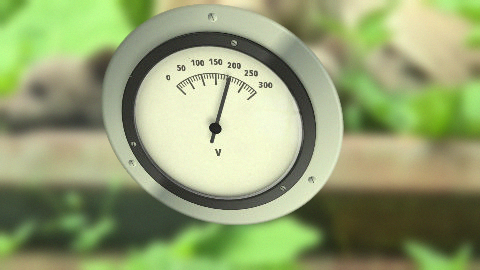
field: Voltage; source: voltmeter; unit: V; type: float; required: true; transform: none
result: 200 V
